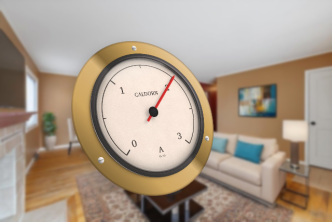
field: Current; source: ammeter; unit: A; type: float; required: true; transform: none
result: 2 A
